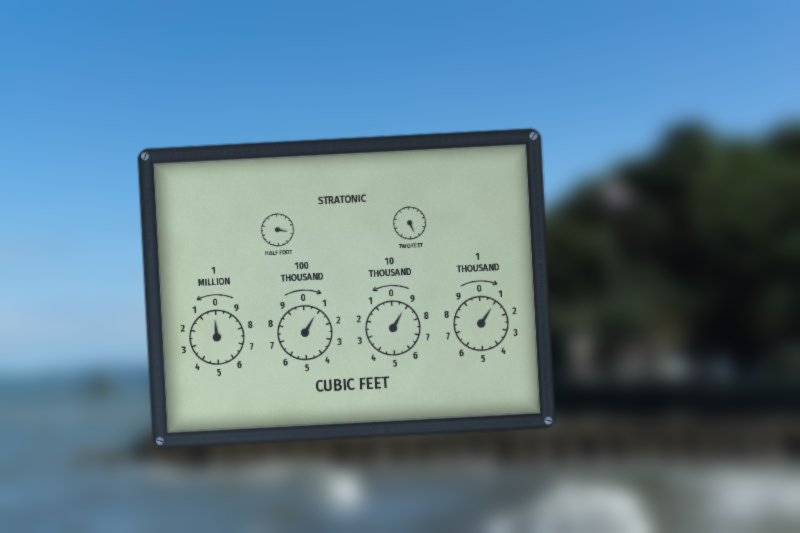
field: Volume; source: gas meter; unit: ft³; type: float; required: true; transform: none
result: 9100 ft³
